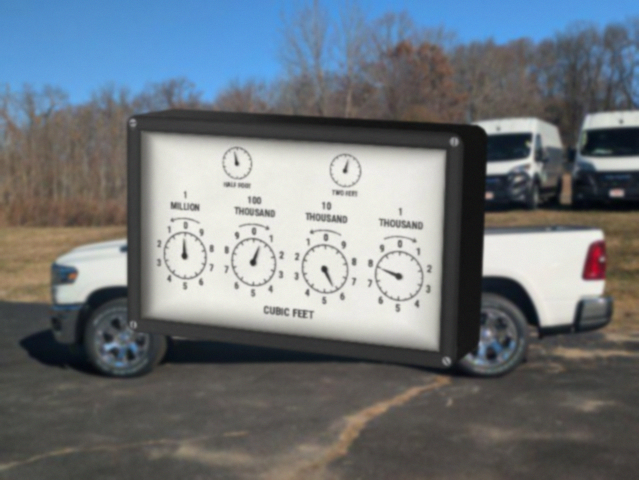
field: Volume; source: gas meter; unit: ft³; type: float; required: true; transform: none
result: 5800 ft³
